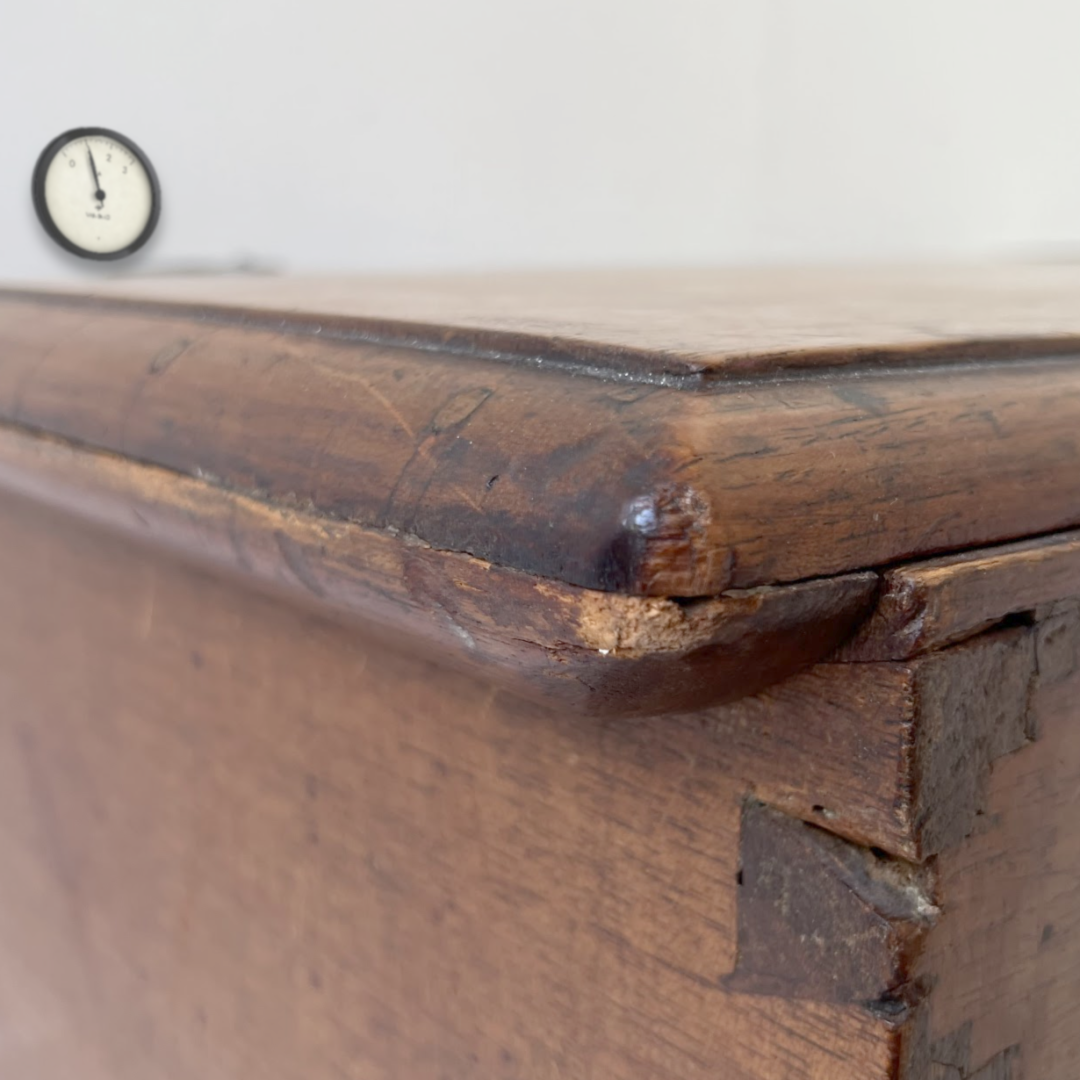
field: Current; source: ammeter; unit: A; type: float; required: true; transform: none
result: 1 A
